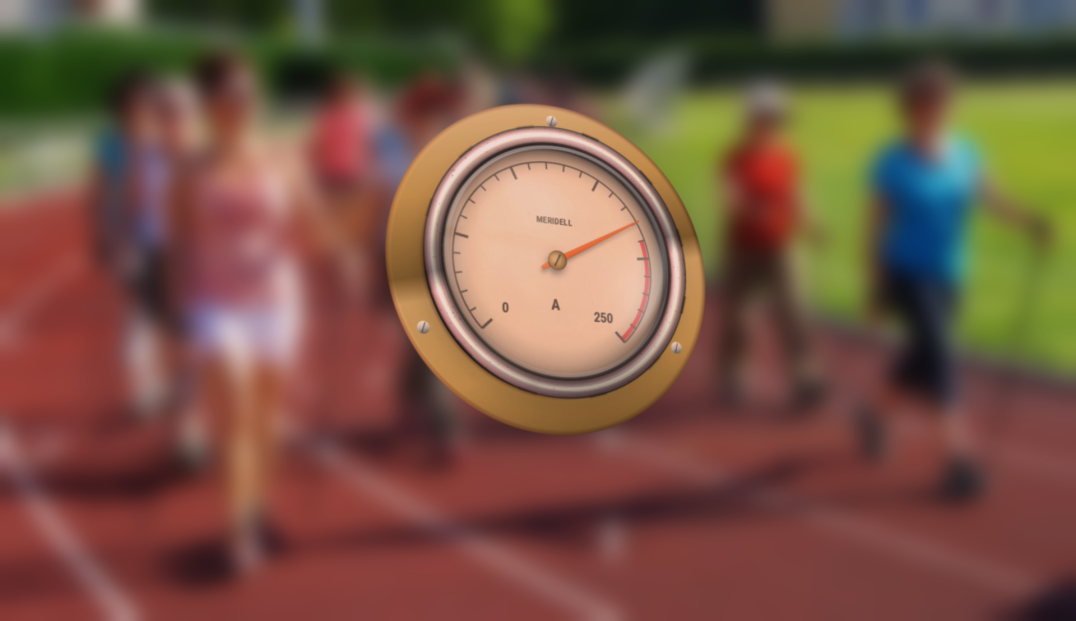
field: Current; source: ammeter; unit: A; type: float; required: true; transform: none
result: 180 A
